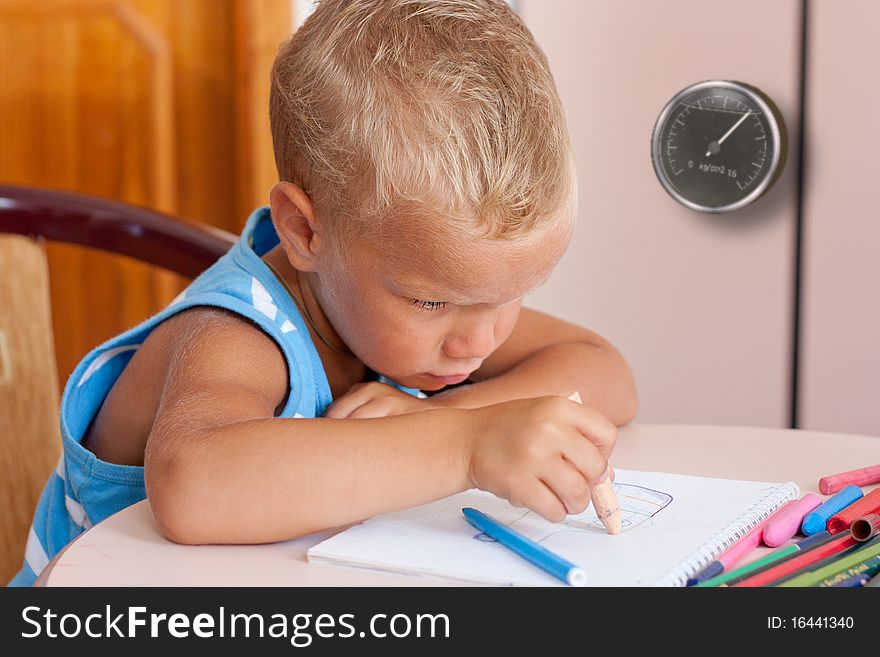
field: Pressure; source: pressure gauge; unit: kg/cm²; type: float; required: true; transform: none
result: 10 kg/cm²
